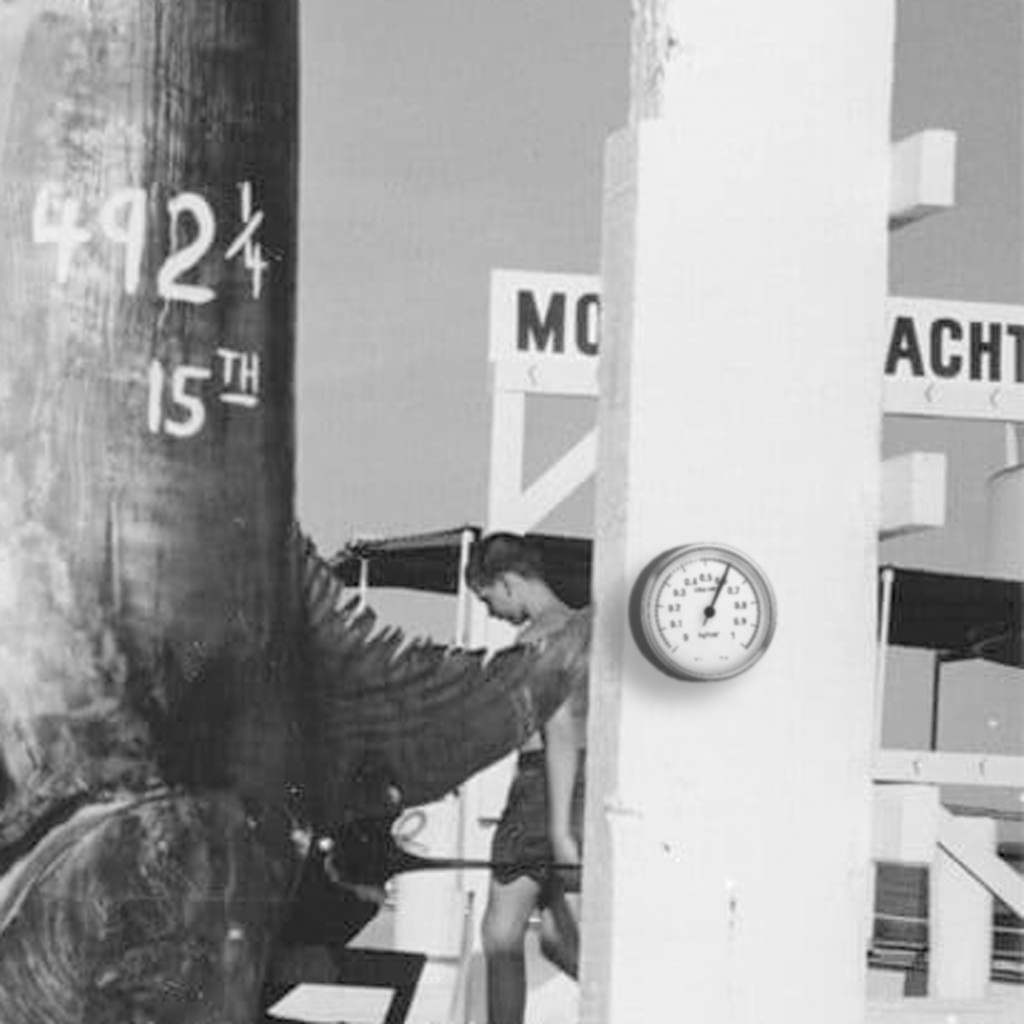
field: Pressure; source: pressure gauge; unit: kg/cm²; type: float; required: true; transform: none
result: 0.6 kg/cm²
